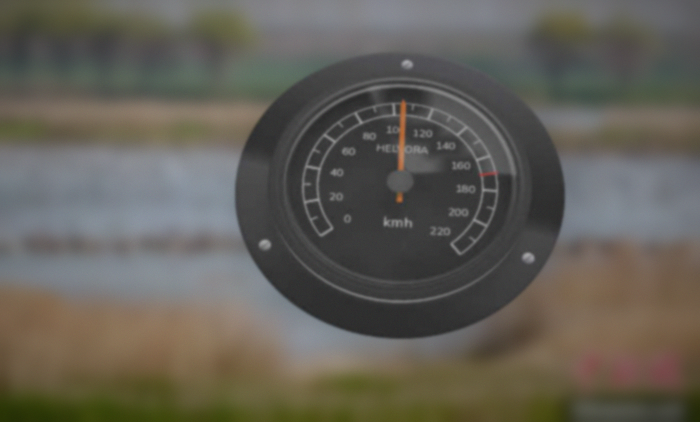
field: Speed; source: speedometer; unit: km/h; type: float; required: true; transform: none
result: 105 km/h
